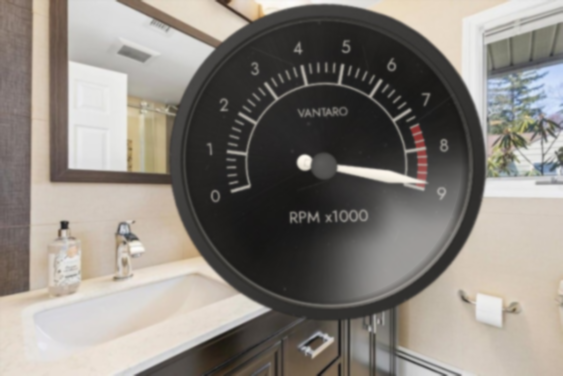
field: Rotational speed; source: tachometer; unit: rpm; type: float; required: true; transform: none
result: 8800 rpm
